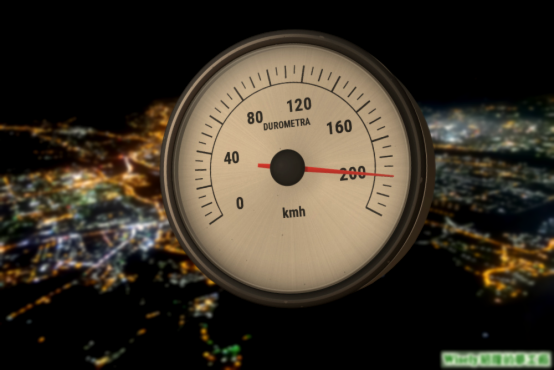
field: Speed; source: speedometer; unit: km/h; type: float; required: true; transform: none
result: 200 km/h
